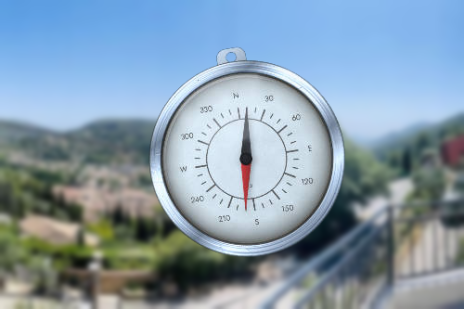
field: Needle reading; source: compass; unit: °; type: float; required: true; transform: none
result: 190 °
